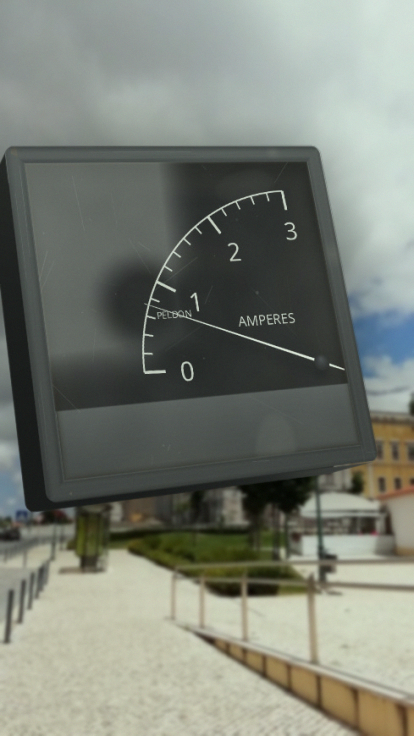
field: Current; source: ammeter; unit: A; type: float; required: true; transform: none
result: 0.7 A
